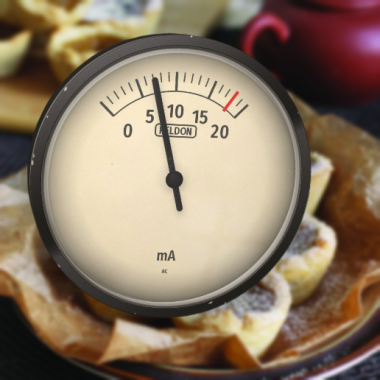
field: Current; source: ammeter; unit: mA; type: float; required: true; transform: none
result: 7 mA
